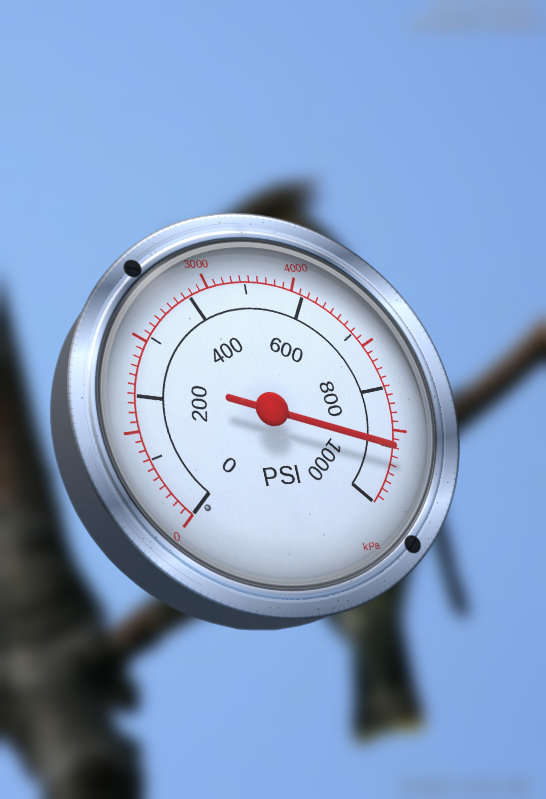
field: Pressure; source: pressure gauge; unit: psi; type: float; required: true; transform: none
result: 900 psi
